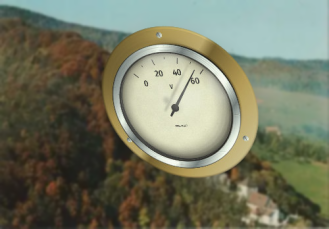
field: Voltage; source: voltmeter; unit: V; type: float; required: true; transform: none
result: 55 V
